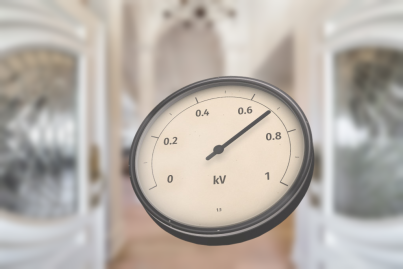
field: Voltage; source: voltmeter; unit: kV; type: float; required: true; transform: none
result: 0.7 kV
